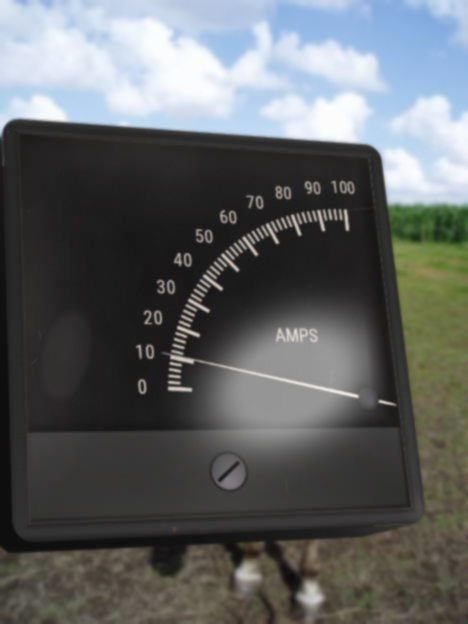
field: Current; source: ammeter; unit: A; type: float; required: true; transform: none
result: 10 A
